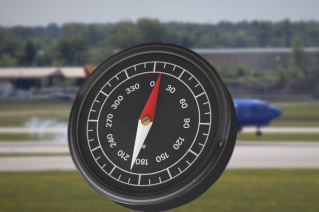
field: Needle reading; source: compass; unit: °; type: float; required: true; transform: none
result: 10 °
